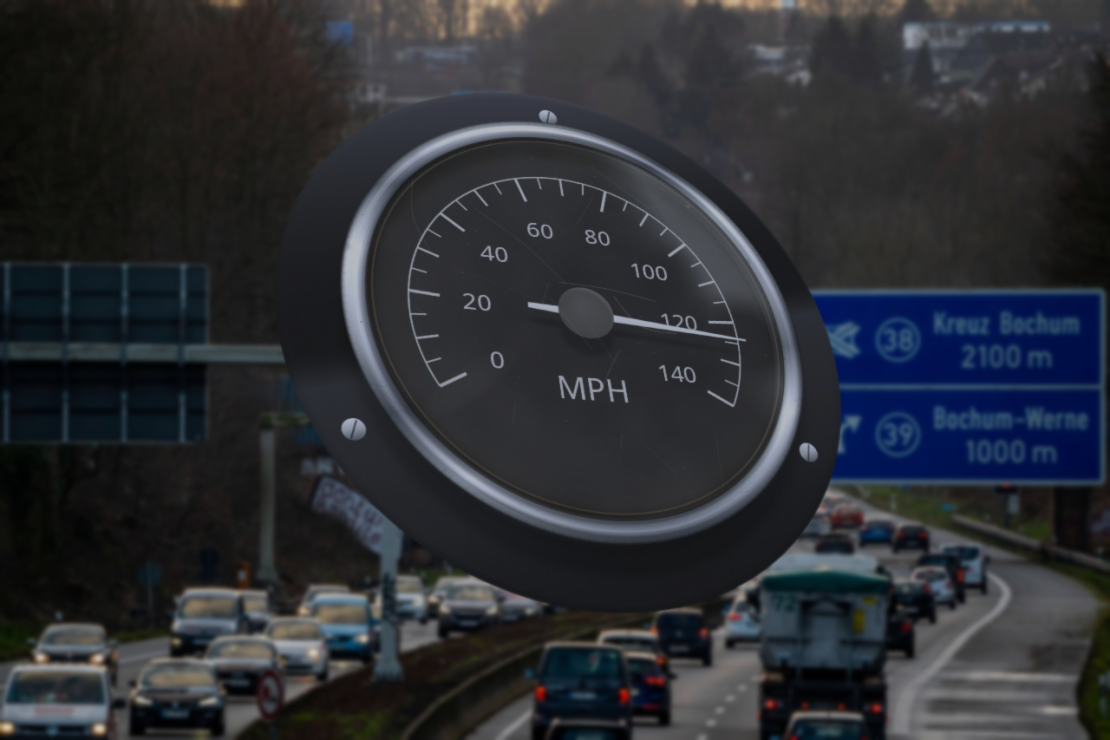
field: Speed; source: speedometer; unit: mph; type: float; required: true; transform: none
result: 125 mph
